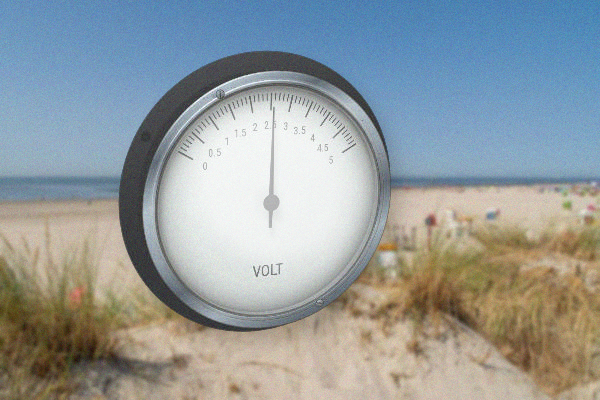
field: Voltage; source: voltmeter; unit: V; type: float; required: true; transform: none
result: 2.5 V
